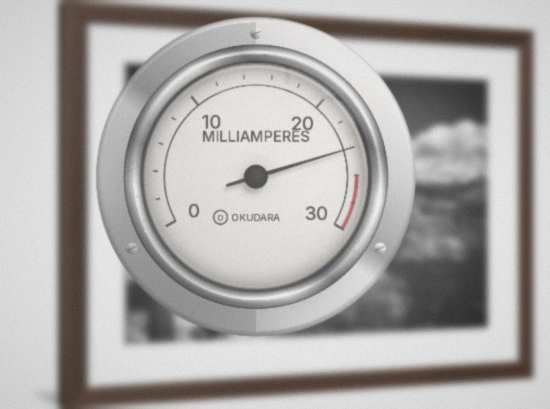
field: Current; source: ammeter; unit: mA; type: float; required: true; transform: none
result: 24 mA
